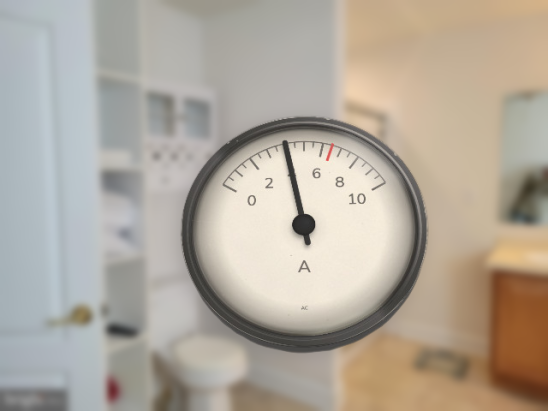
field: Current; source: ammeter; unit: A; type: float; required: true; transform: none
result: 4 A
